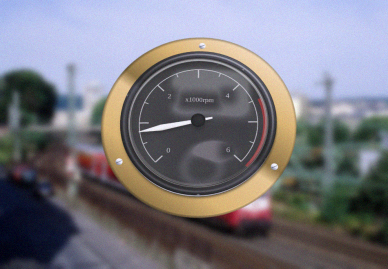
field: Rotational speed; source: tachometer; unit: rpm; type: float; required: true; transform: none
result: 750 rpm
